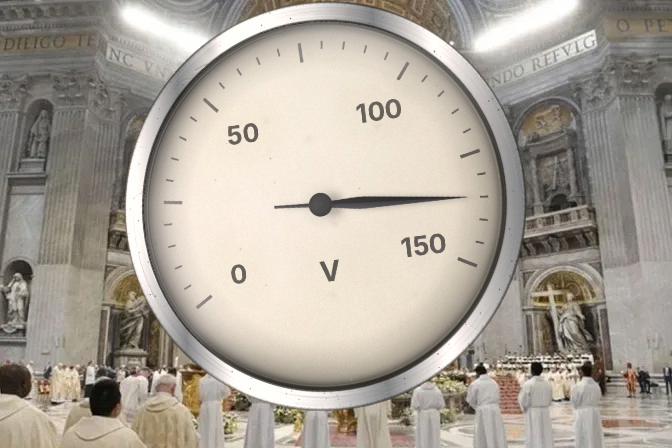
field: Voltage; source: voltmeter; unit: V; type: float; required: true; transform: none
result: 135 V
